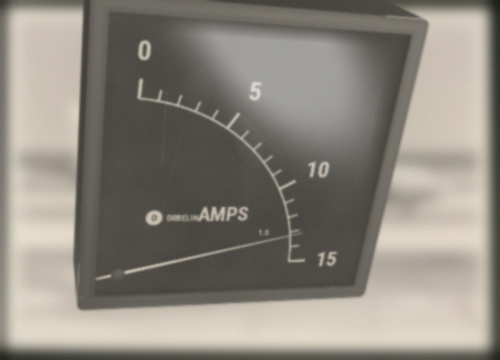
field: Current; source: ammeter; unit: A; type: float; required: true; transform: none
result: 13 A
